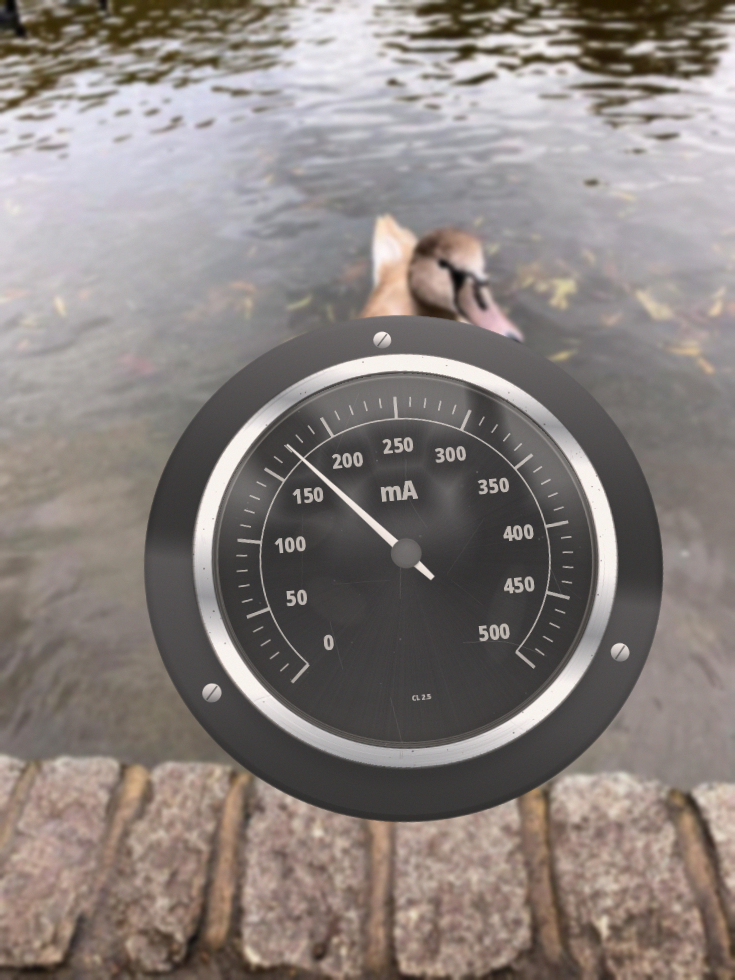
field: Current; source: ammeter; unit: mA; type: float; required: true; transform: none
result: 170 mA
